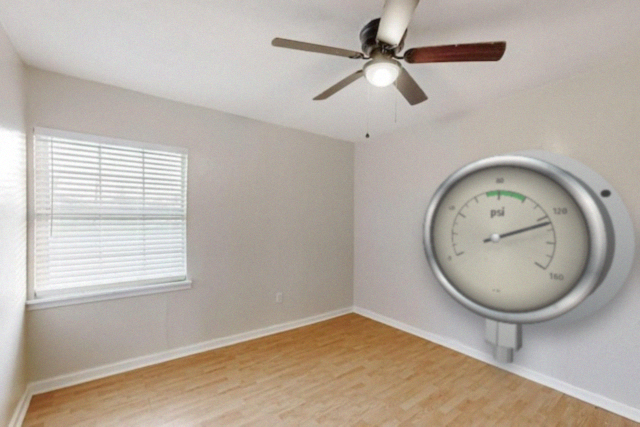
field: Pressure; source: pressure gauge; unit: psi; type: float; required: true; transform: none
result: 125 psi
